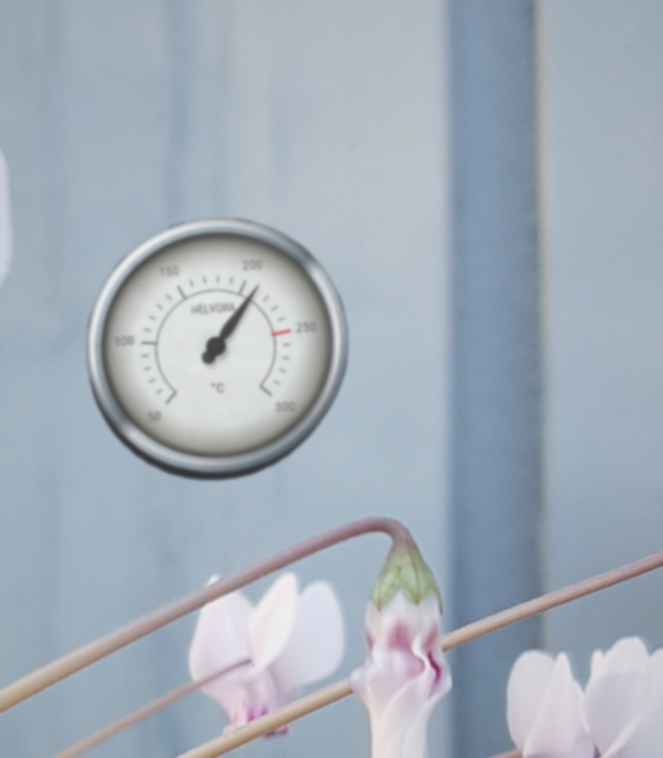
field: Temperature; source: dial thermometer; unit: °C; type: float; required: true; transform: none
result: 210 °C
